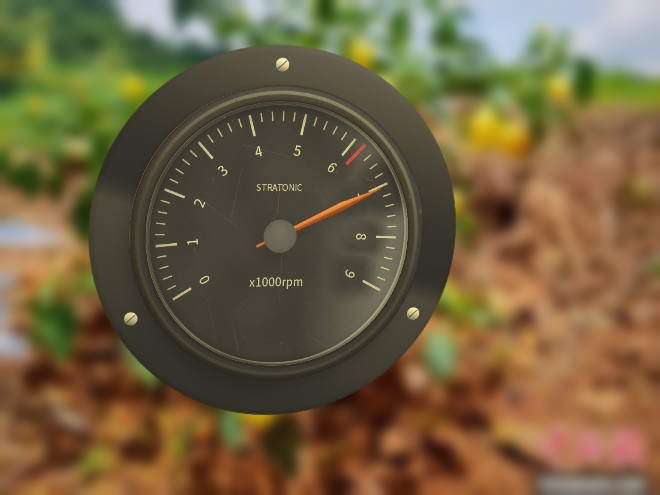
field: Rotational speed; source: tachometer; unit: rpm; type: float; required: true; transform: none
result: 7000 rpm
